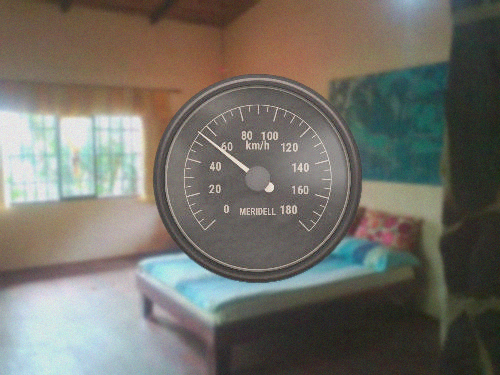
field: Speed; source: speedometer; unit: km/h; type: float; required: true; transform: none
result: 55 km/h
